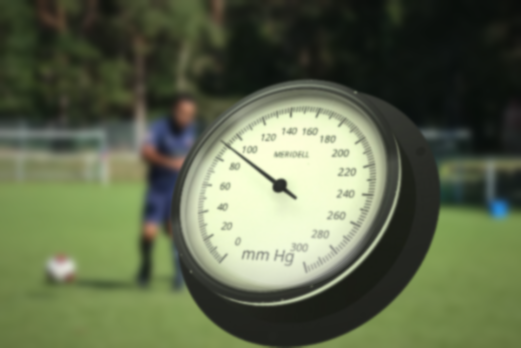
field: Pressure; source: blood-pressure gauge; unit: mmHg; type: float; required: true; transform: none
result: 90 mmHg
